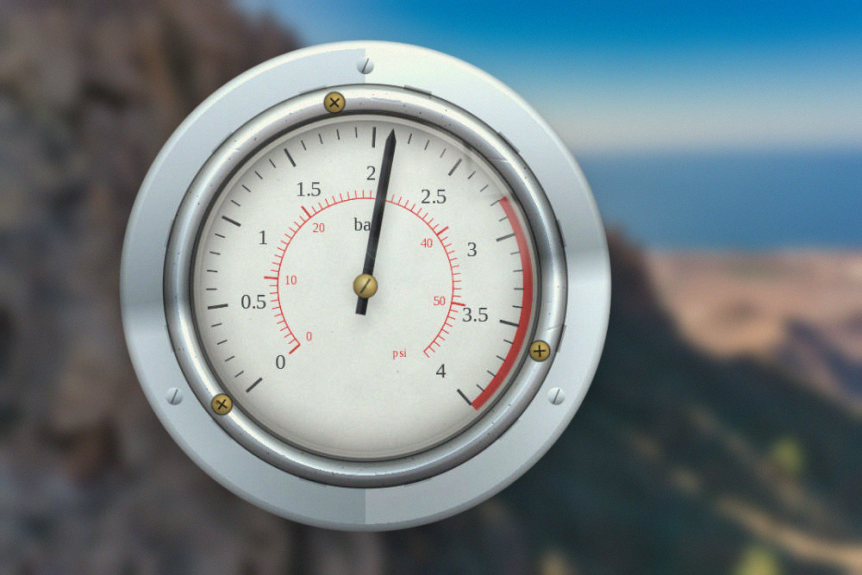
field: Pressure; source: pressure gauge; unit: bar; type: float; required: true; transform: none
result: 2.1 bar
